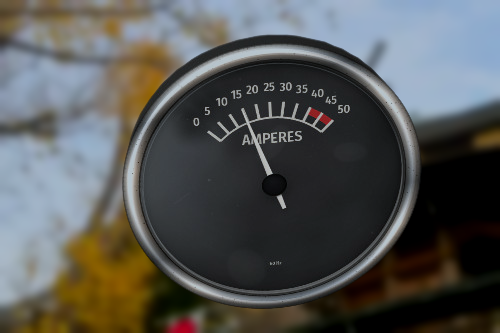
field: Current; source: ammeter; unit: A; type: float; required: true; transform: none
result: 15 A
